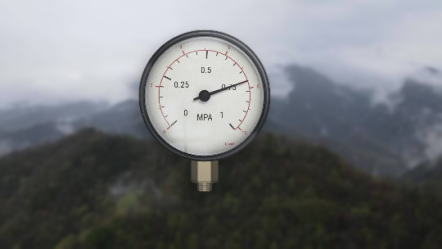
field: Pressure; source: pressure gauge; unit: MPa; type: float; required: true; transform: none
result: 0.75 MPa
